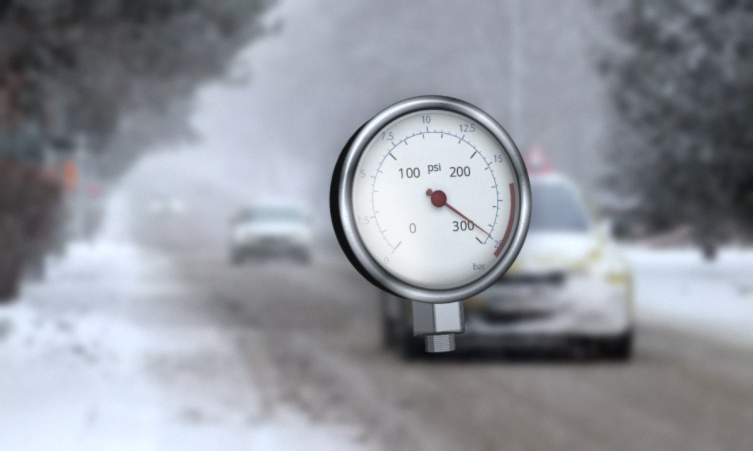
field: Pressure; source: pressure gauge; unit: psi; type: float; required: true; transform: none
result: 290 psi
